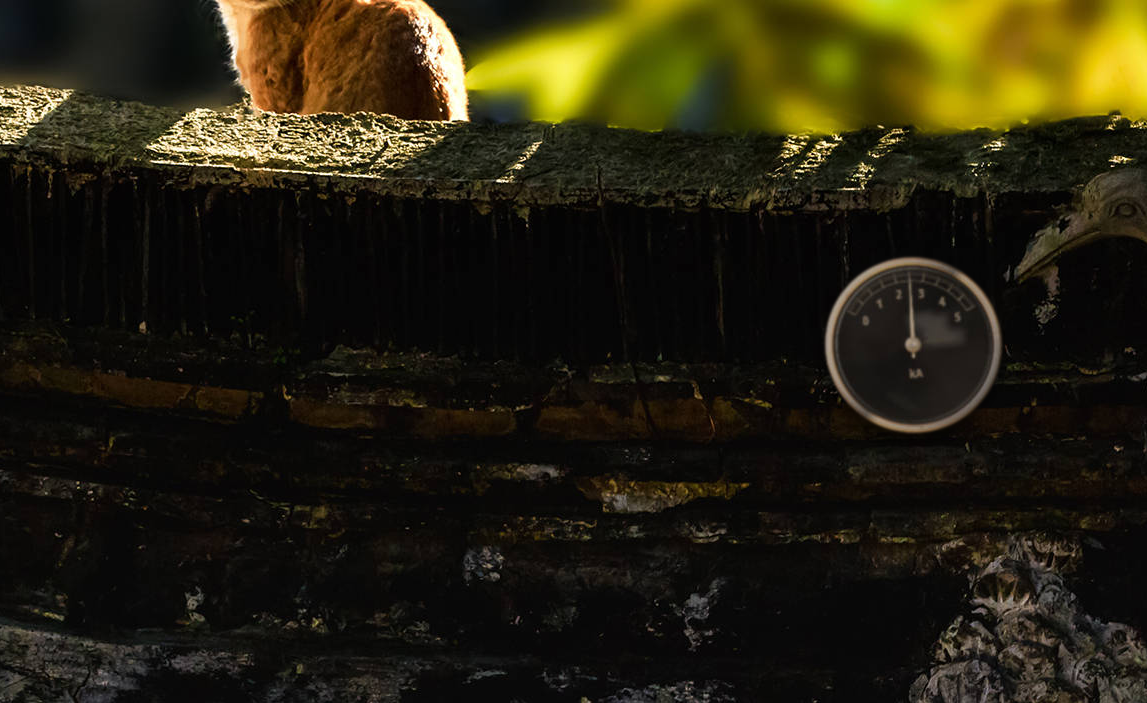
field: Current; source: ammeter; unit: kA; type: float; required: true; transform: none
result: 2.5 kA
